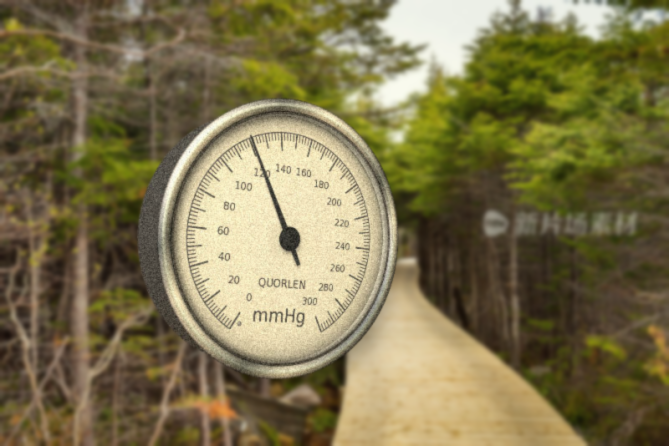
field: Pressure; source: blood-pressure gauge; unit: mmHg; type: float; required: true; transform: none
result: 120 mmHg
